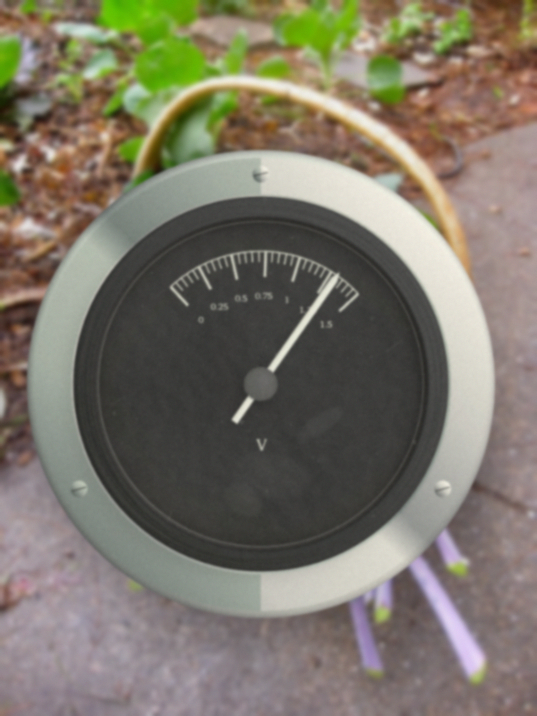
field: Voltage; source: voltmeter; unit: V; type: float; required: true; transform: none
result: 1.3 V
